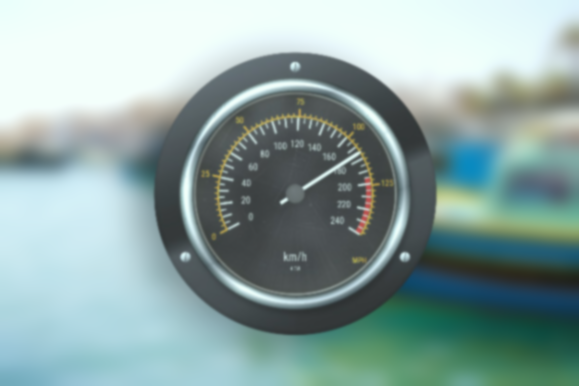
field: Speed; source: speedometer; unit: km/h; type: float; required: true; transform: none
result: 175 km/h
